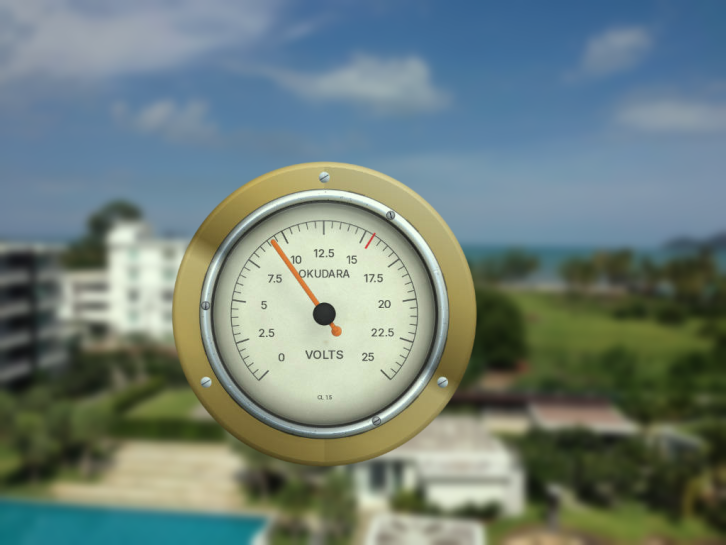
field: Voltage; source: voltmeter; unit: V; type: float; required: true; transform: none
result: 9.25 V
